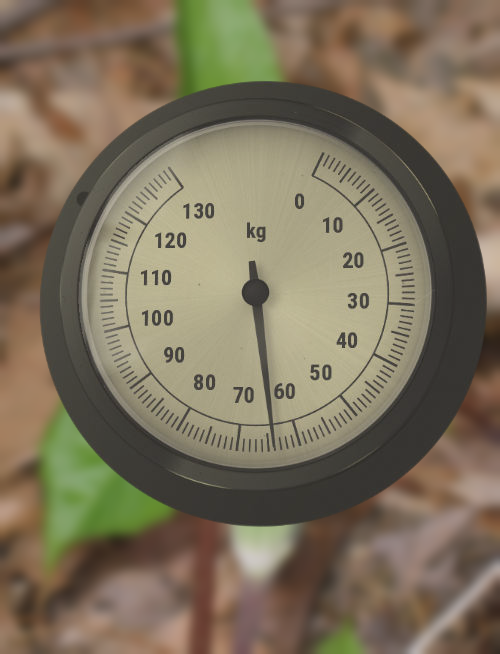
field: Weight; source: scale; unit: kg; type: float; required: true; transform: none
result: 64 kg
